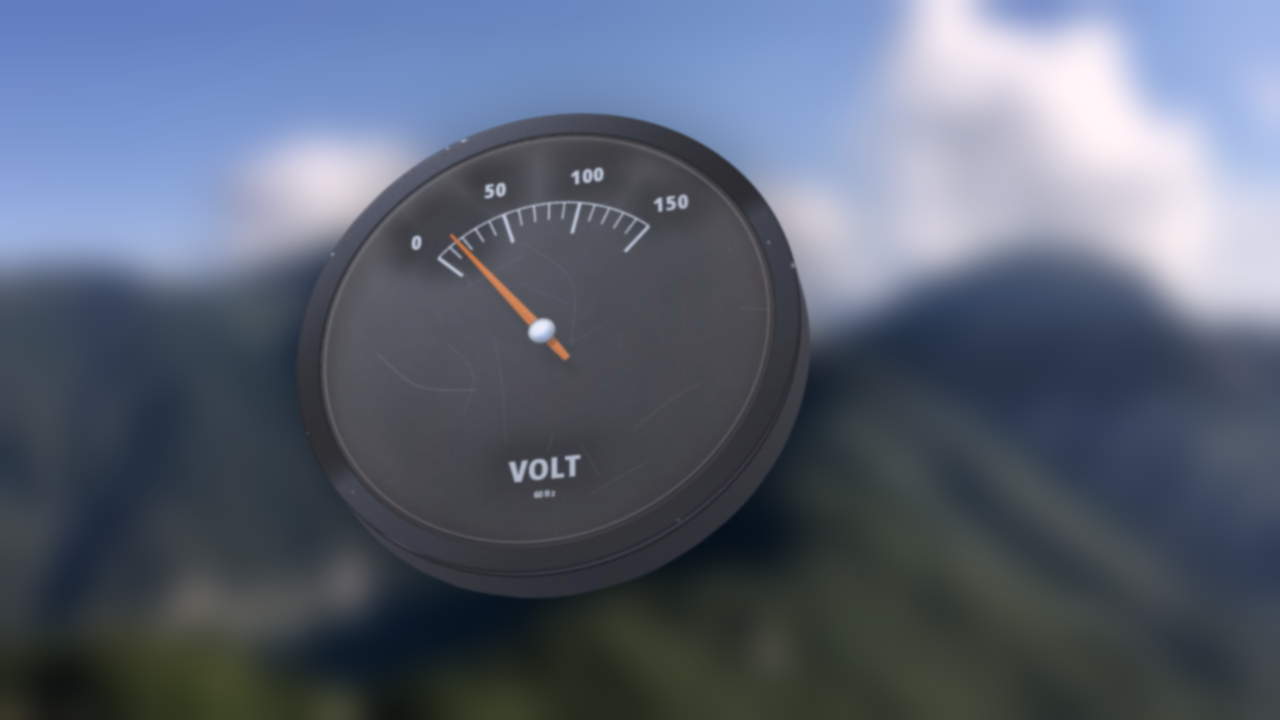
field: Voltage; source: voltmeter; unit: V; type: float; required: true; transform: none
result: 15 V
